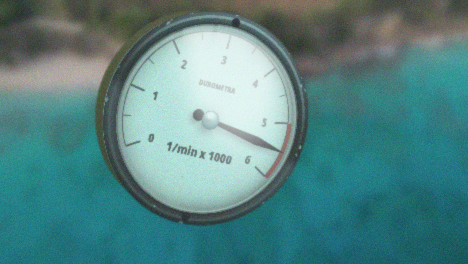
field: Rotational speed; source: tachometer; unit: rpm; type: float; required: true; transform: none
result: 5500 rpm
